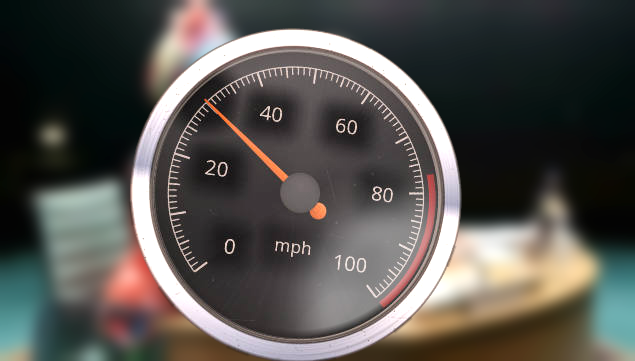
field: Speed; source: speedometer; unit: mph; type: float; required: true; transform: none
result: 30 mph
